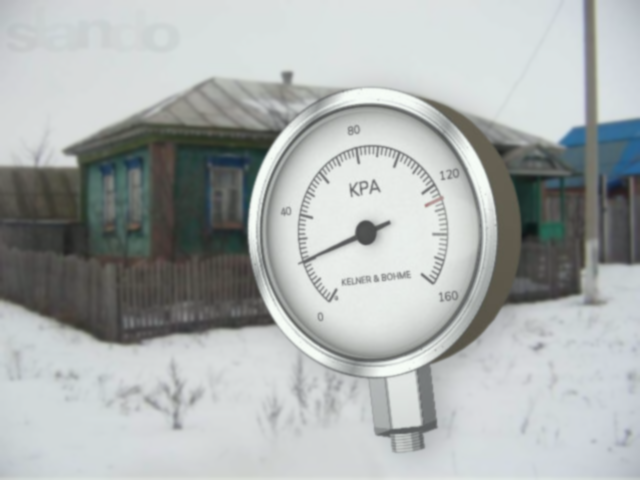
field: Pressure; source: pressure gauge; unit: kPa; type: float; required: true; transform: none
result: 20 kPa
